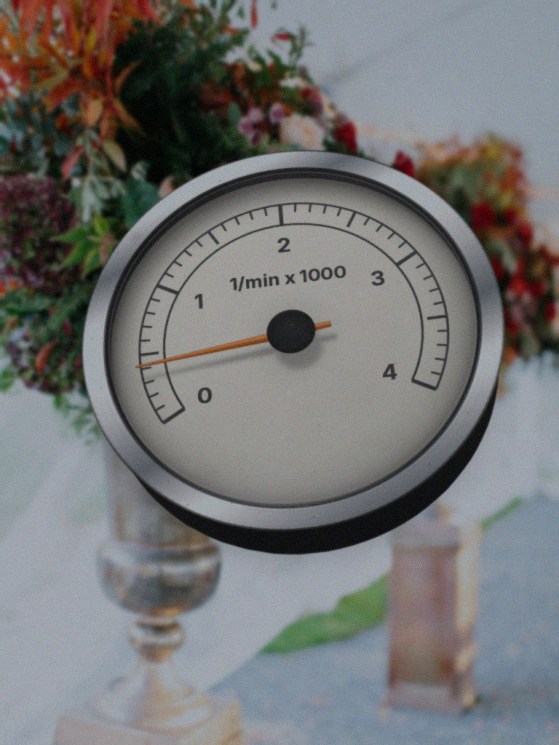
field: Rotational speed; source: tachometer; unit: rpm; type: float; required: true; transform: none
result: 400 rpm
